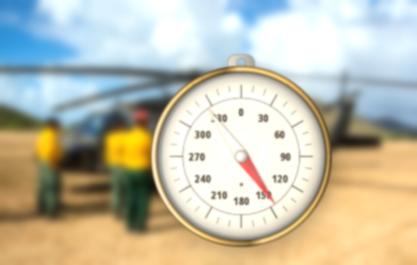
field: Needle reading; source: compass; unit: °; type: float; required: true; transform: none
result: 145 °
